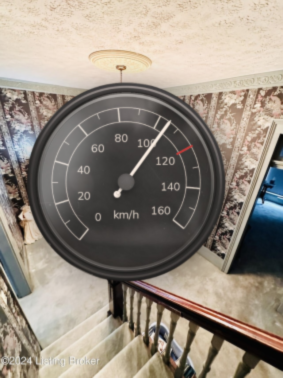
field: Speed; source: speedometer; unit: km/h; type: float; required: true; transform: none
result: 105 km/h
